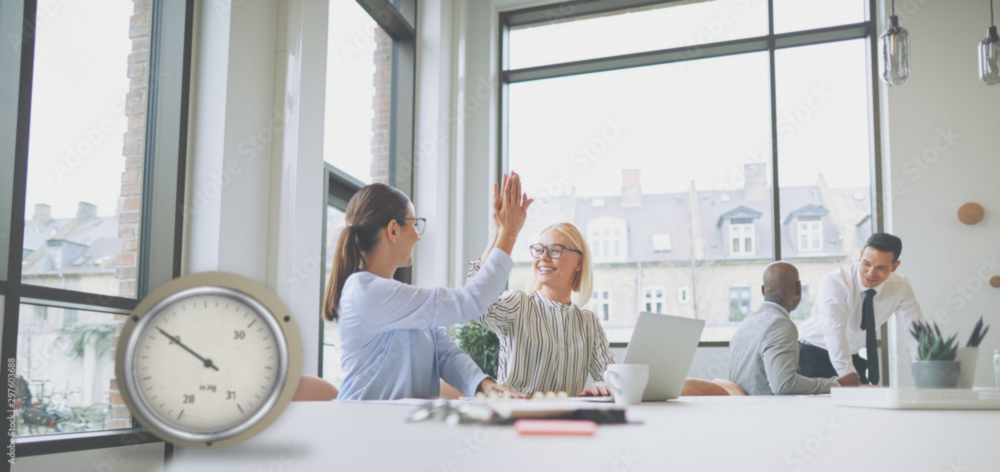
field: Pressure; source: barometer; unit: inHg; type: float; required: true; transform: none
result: 29 inHg
